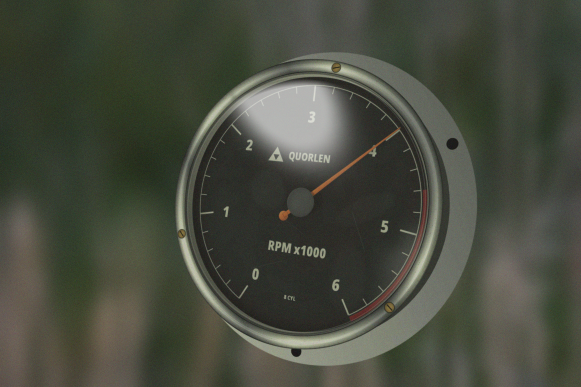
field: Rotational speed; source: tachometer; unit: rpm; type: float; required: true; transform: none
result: 4000 rpm
